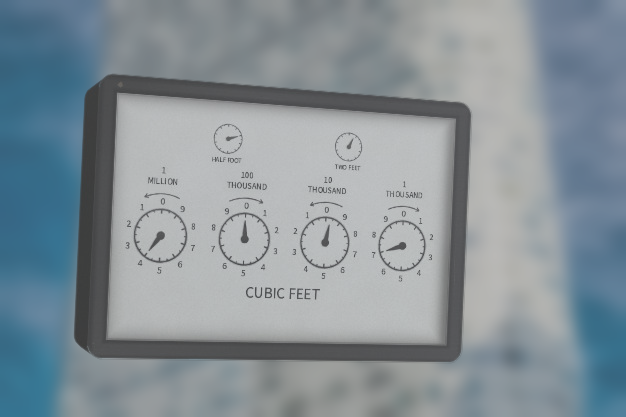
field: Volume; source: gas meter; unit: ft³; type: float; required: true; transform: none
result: 399700 ft³
